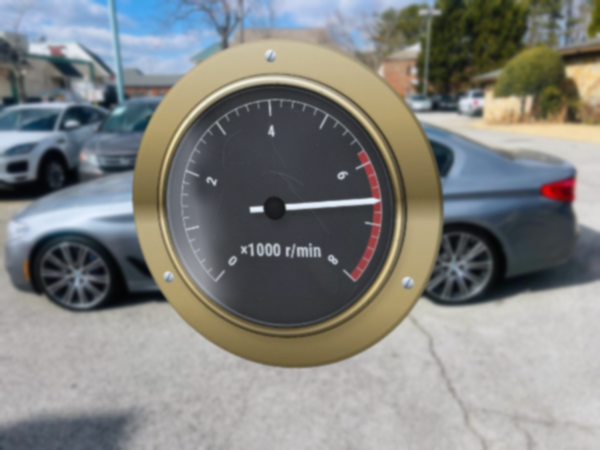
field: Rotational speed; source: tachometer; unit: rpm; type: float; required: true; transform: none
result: 6600 rpm
